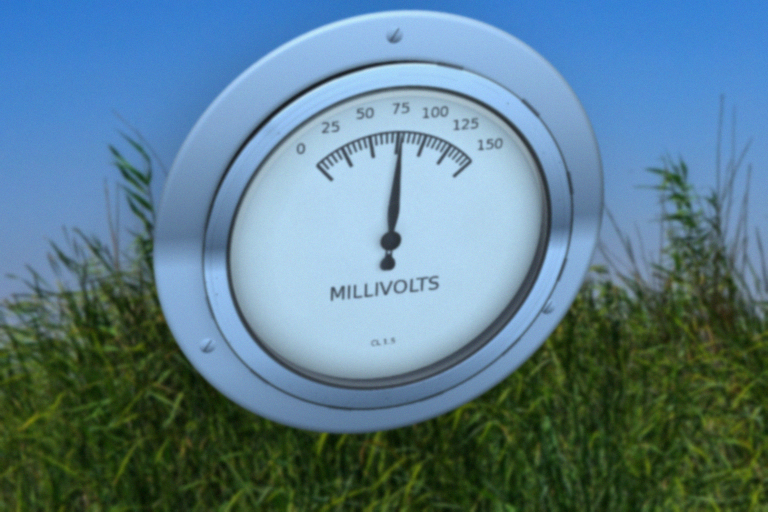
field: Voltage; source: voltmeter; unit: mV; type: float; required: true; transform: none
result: 75 mV
